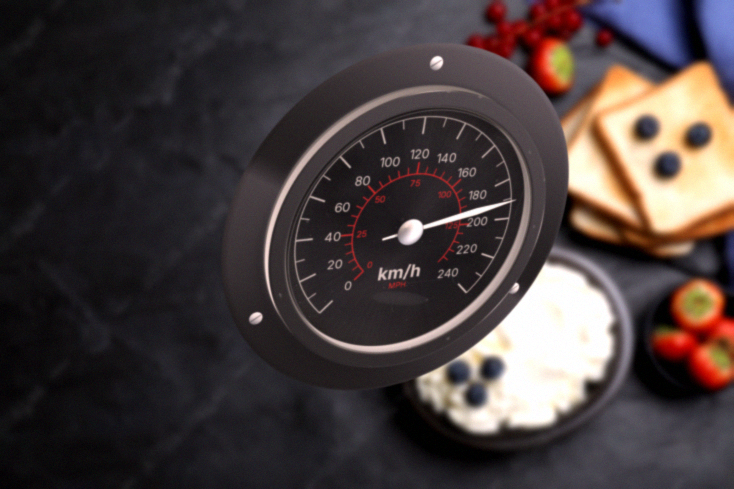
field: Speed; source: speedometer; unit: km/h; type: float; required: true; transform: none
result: 190 km/h
